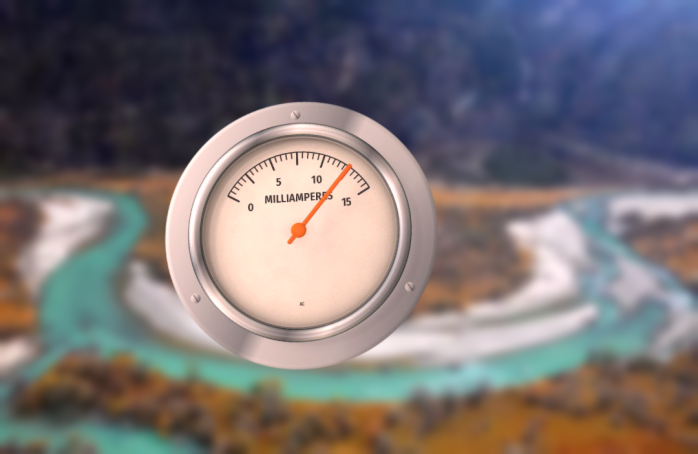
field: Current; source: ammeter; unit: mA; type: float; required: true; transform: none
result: 12.5 mA
